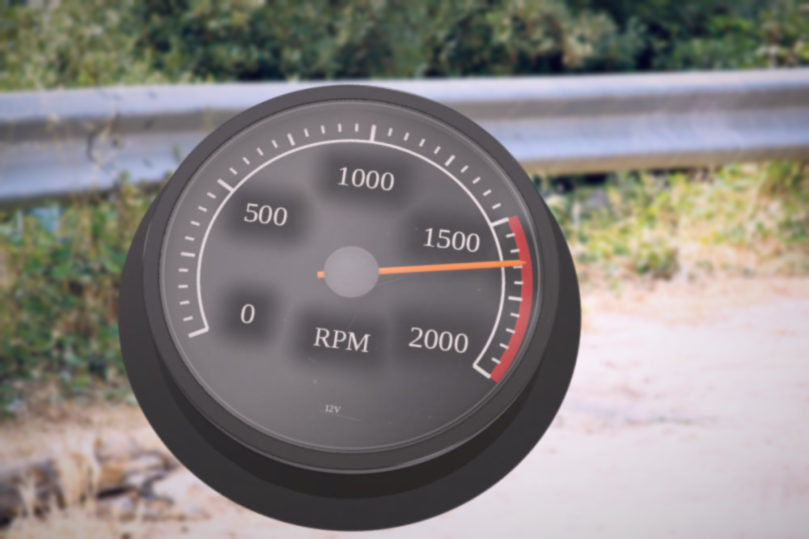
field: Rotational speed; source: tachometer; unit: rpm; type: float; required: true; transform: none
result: 1650 rpm
